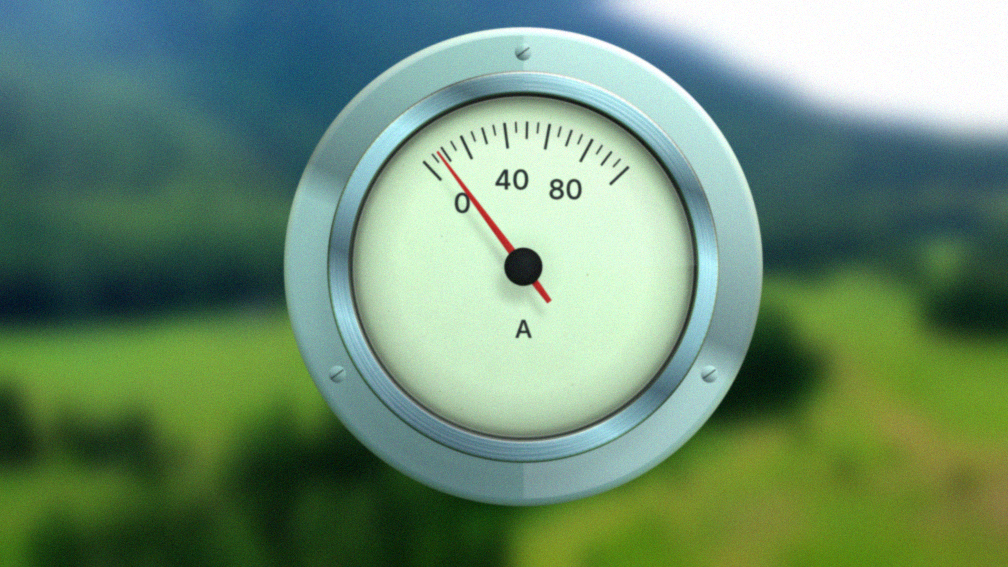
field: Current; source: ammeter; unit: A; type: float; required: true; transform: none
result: 7.5 A
